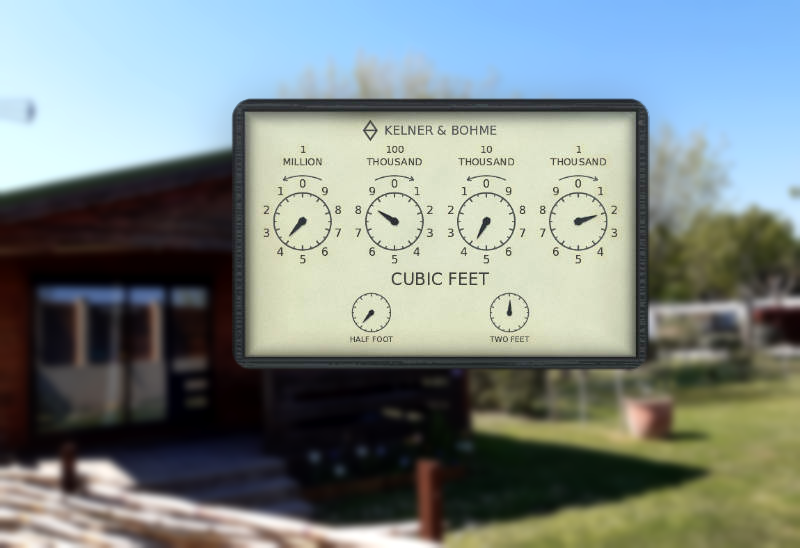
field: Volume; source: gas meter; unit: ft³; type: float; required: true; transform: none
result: 384200 ft³
